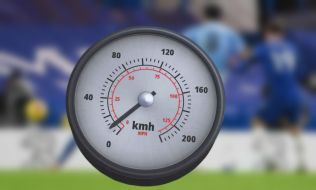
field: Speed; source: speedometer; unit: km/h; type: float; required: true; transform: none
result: 8 km/h
